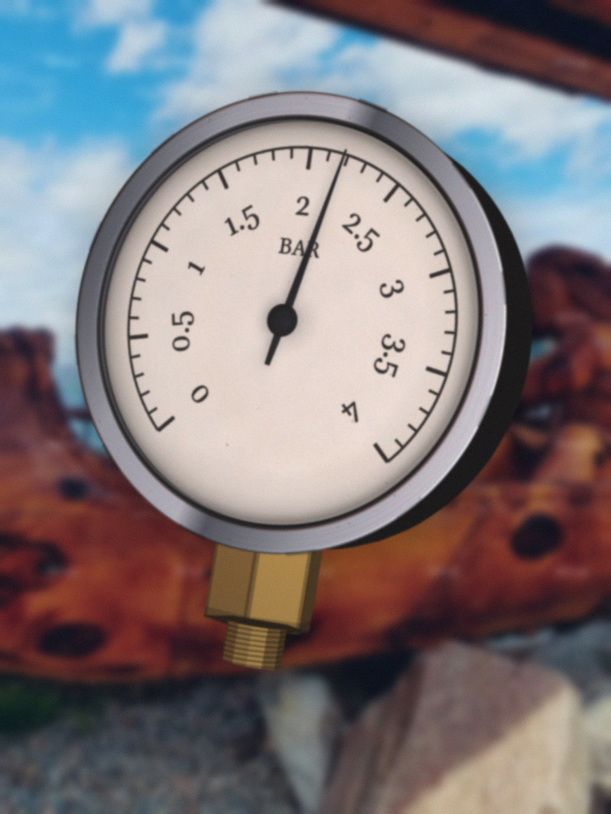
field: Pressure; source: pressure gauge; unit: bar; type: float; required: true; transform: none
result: 2.2 bar
